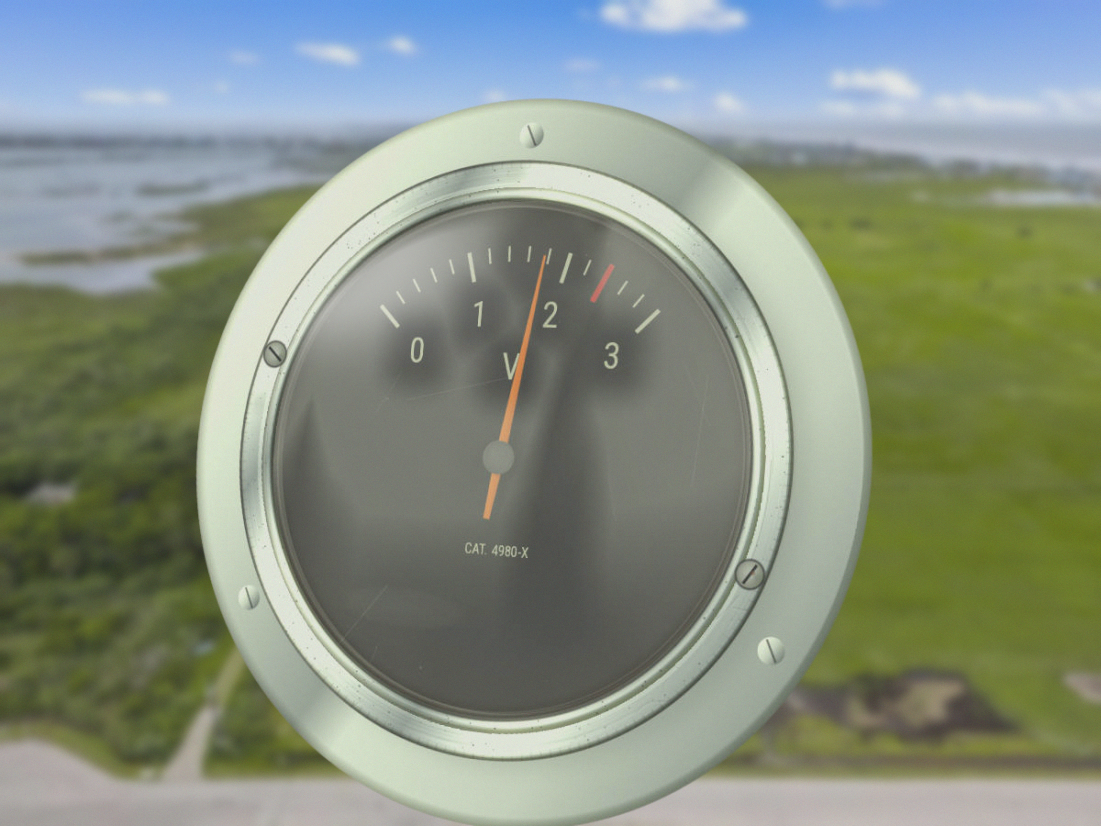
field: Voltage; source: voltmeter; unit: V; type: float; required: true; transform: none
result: 1.8 V
